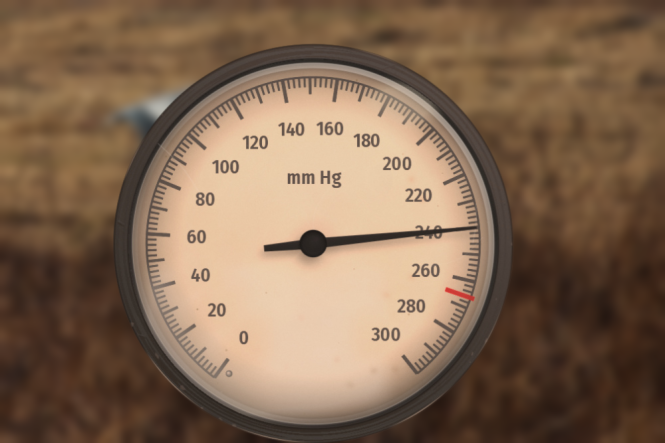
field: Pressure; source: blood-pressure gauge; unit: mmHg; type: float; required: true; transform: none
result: 240 mmHg
